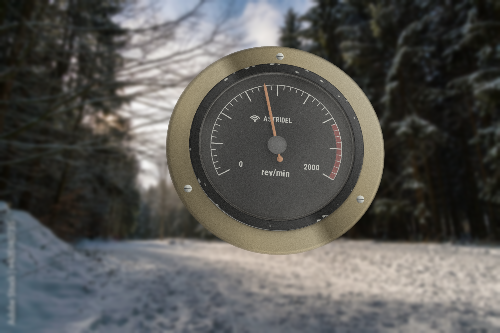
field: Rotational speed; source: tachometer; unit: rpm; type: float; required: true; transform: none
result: 900 rpm
